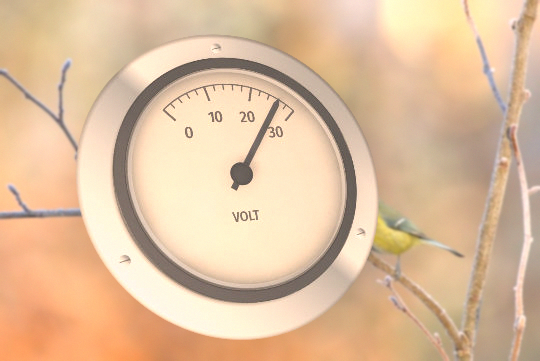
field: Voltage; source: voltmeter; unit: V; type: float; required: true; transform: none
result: 26 V
